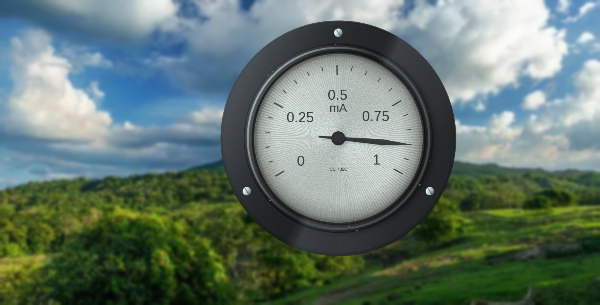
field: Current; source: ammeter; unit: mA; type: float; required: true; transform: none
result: 0.9 mA
